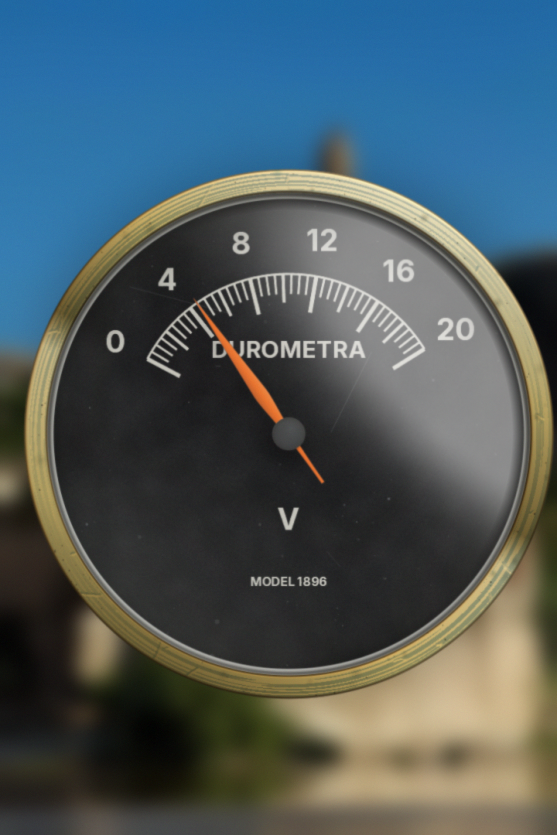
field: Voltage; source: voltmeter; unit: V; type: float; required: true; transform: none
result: 4.5 V
